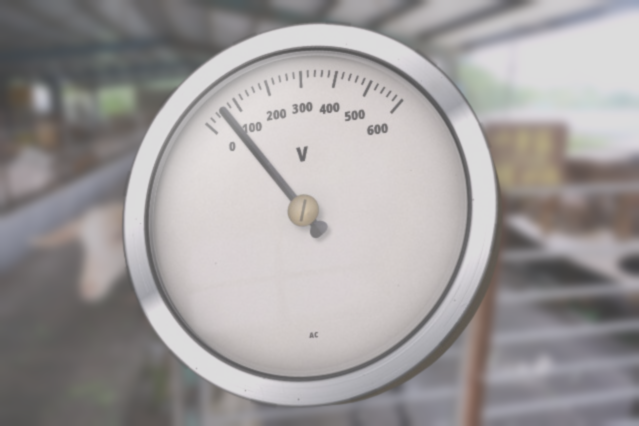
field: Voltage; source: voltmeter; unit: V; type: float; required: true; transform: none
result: 60 V
